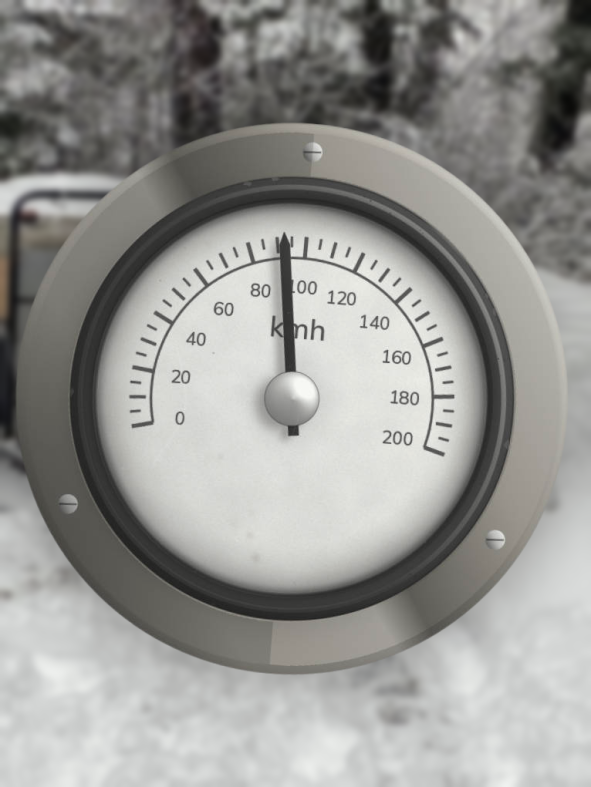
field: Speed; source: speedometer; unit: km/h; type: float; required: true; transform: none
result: 92.5 km/h
